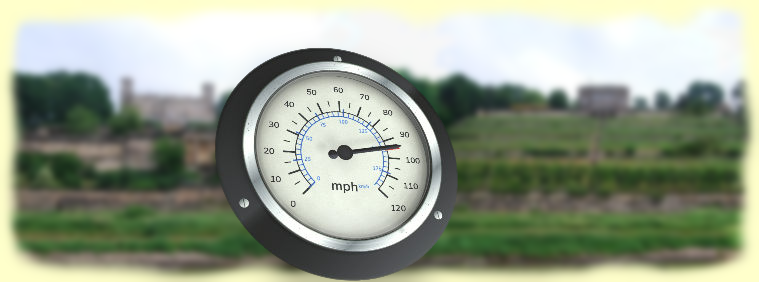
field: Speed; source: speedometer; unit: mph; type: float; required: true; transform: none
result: 95 mph
